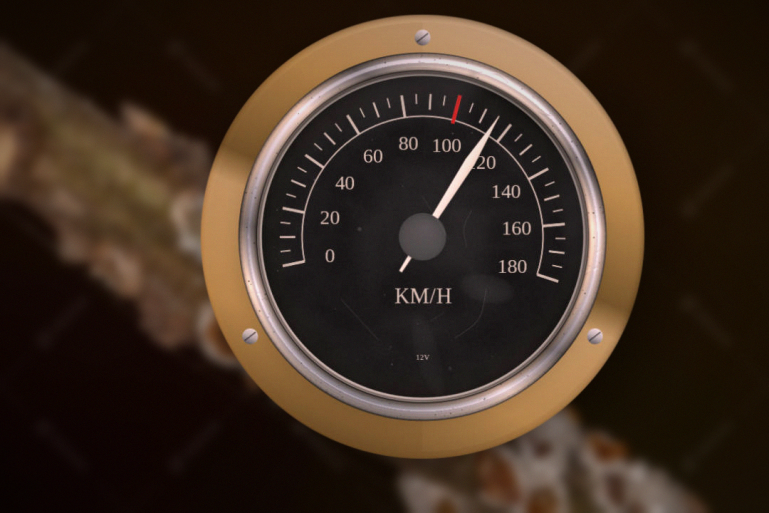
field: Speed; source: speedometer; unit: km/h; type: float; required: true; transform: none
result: 115 km/h
